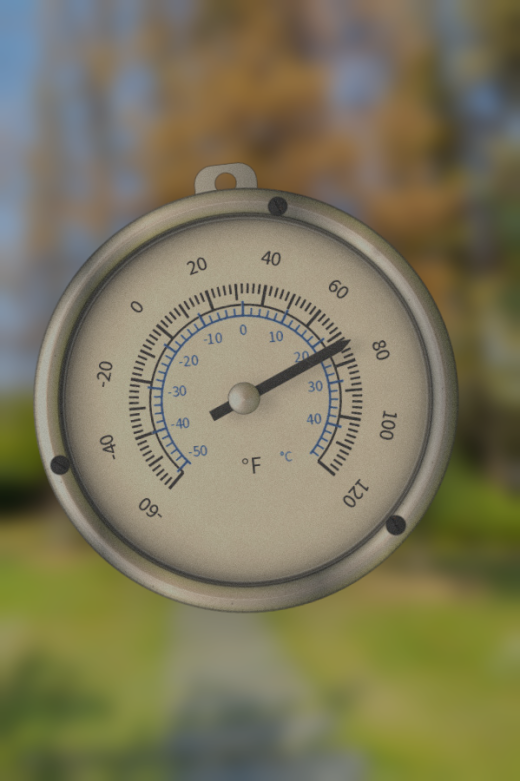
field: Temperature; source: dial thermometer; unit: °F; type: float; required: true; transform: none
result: 74 °F
